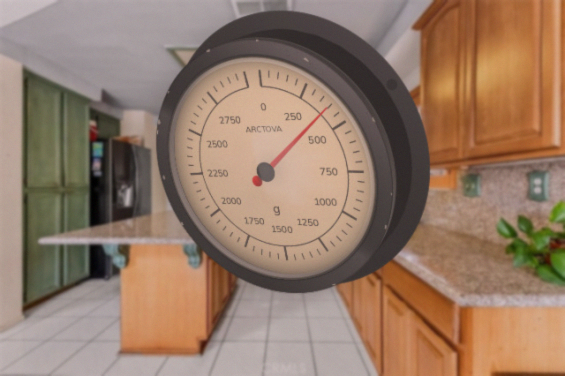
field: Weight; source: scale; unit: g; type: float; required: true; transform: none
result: 400 g
